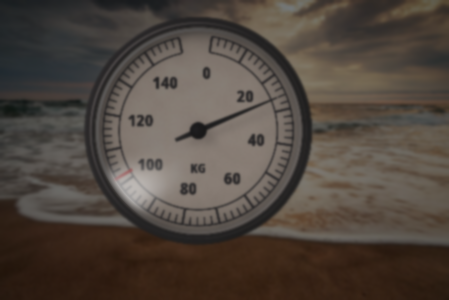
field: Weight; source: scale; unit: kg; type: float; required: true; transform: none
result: 26 kg
